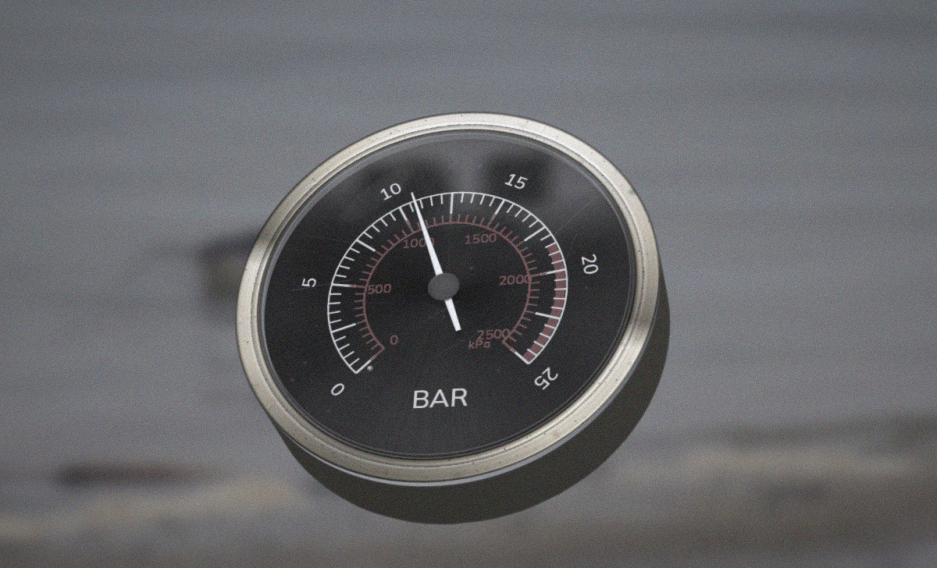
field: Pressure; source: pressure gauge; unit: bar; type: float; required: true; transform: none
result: 10.75 bar
